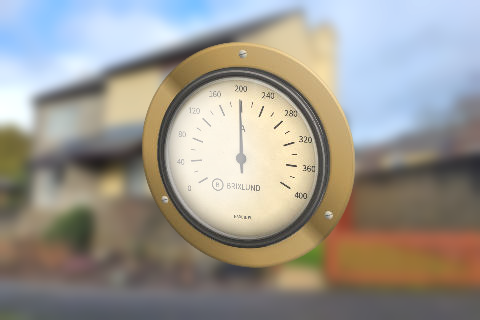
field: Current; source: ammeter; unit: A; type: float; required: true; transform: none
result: 200 A
